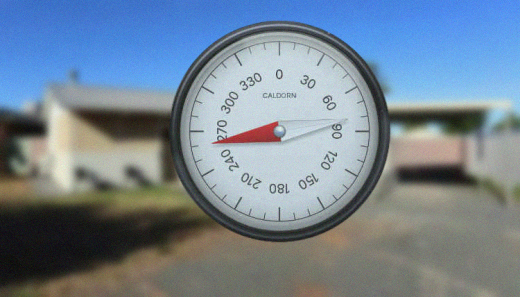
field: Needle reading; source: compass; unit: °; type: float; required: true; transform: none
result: 260 °
